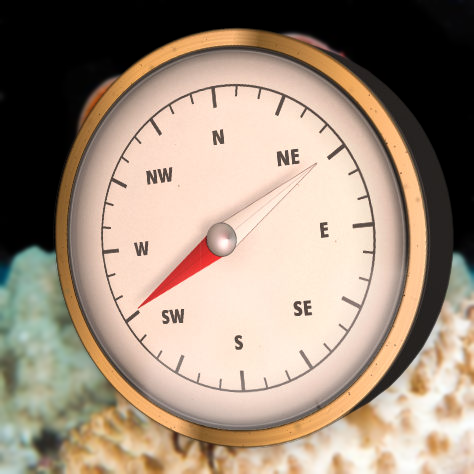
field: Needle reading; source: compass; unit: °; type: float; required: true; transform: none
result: 240 °
